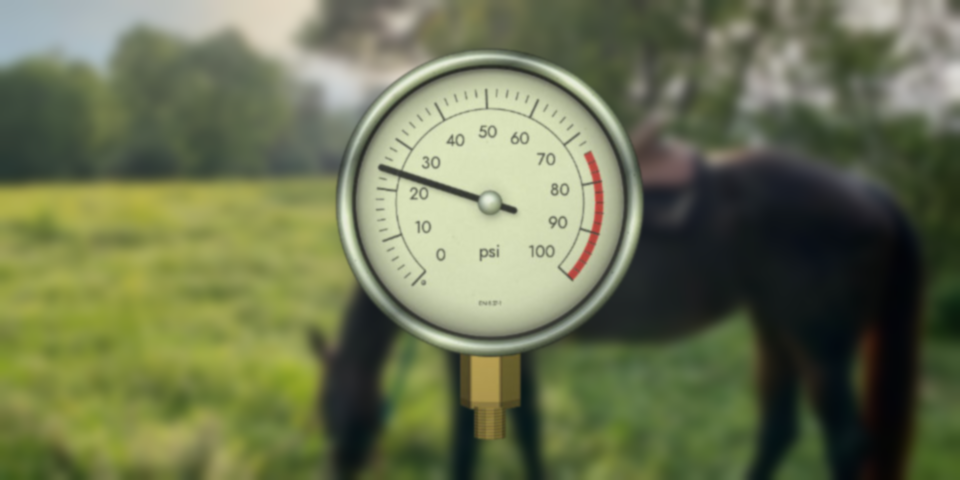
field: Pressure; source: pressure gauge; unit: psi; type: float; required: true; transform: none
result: 24 psi
